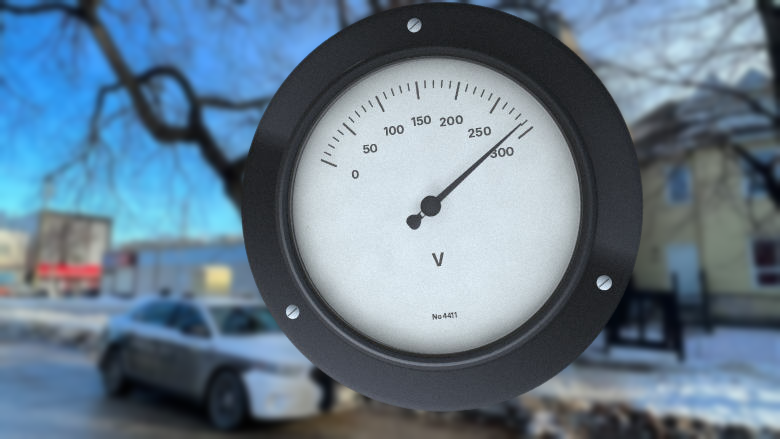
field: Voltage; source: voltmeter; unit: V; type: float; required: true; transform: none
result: 290 V
